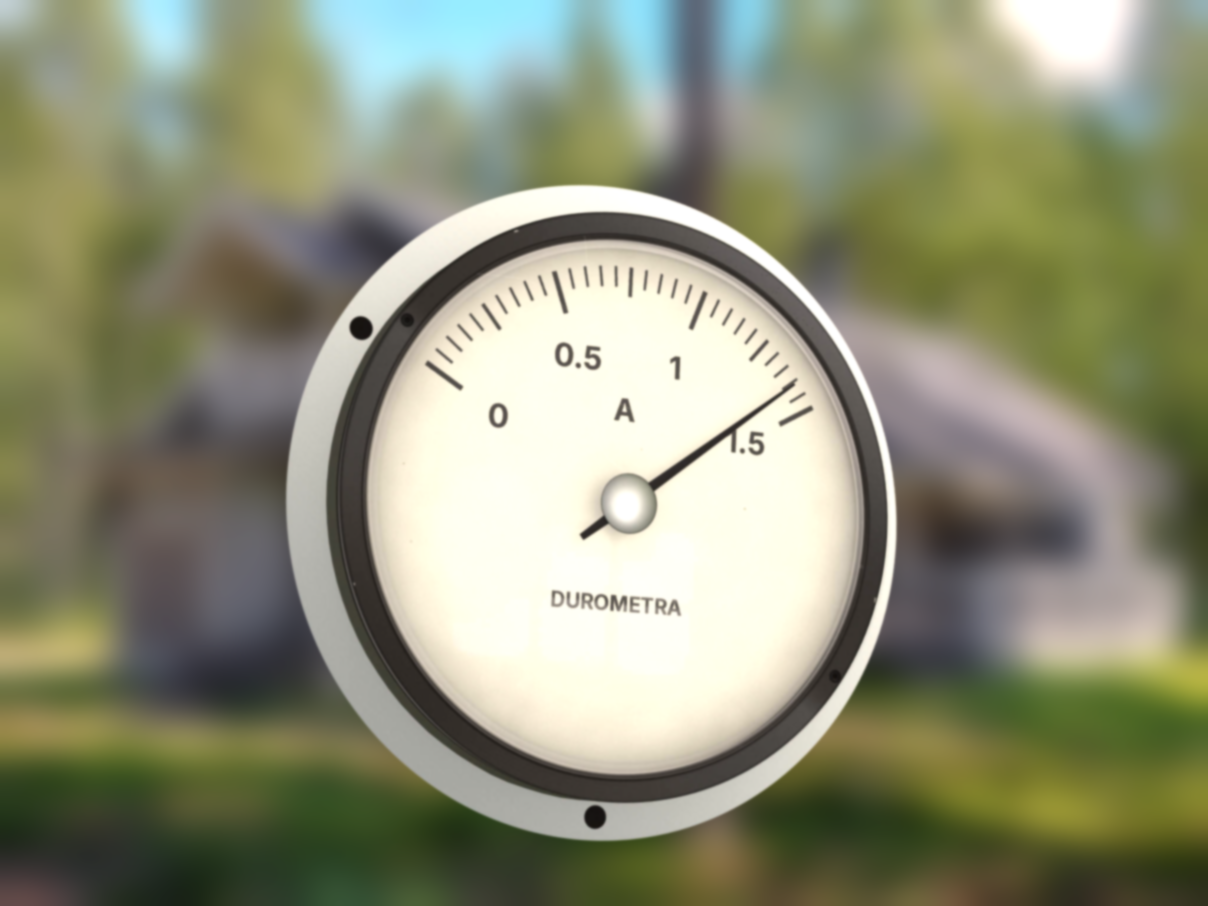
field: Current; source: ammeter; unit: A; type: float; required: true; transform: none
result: 1.4 A
